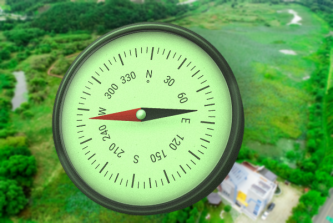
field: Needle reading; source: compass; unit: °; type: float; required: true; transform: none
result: 260 °
